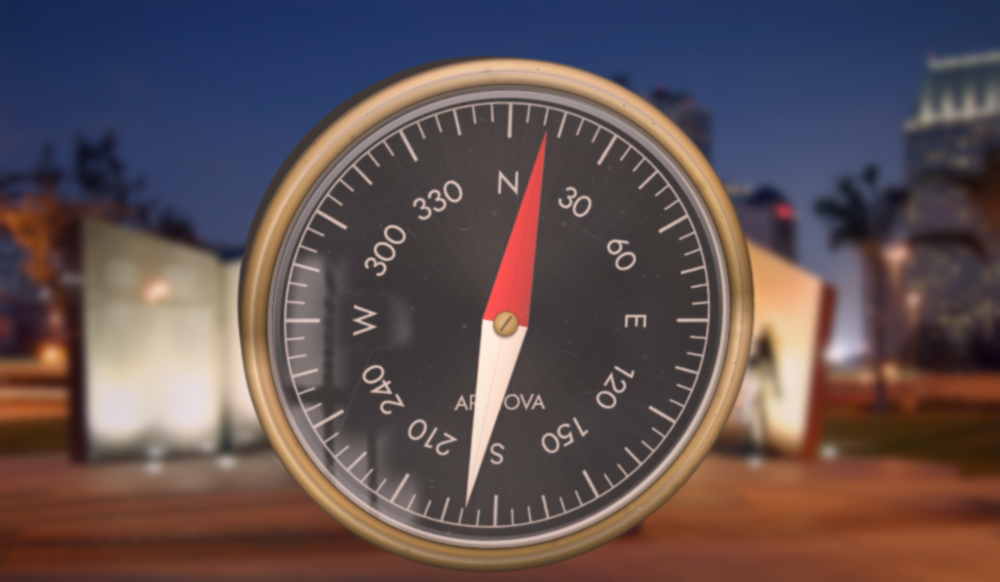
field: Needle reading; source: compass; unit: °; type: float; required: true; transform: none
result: 10 °
